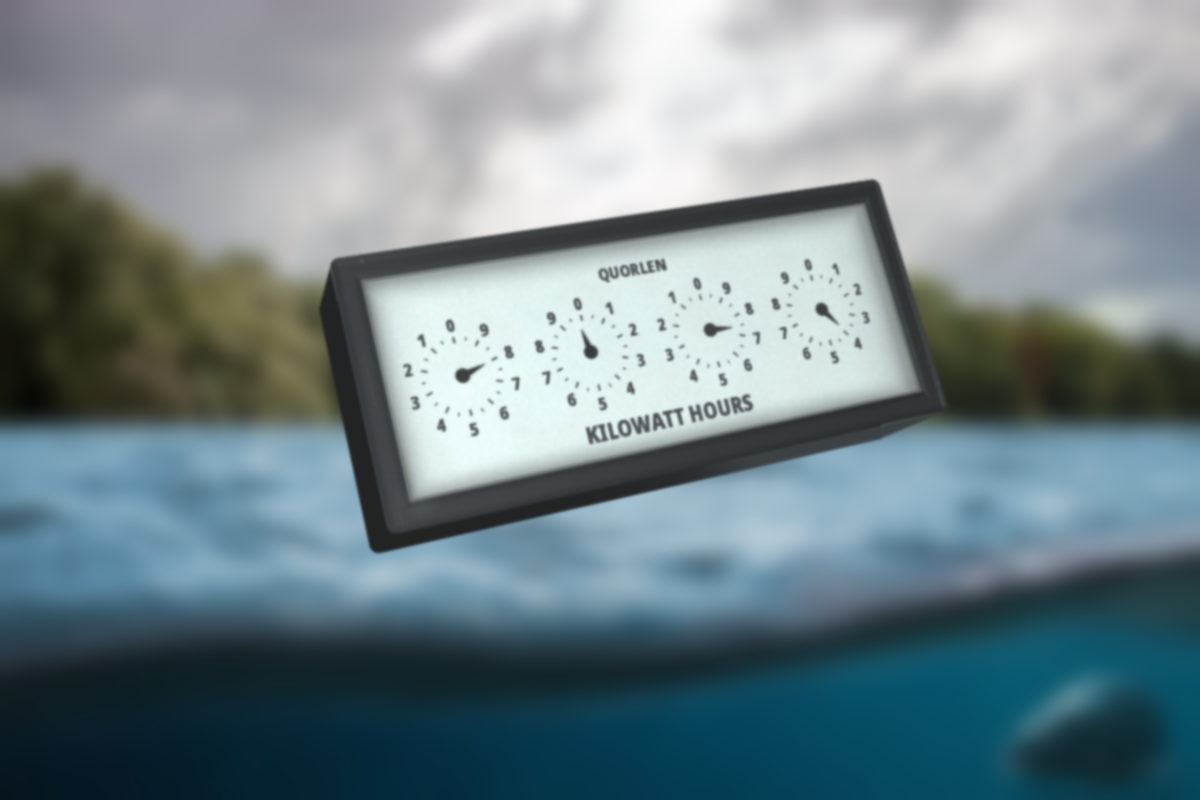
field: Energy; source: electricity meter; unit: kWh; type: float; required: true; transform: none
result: 7974 kWh
